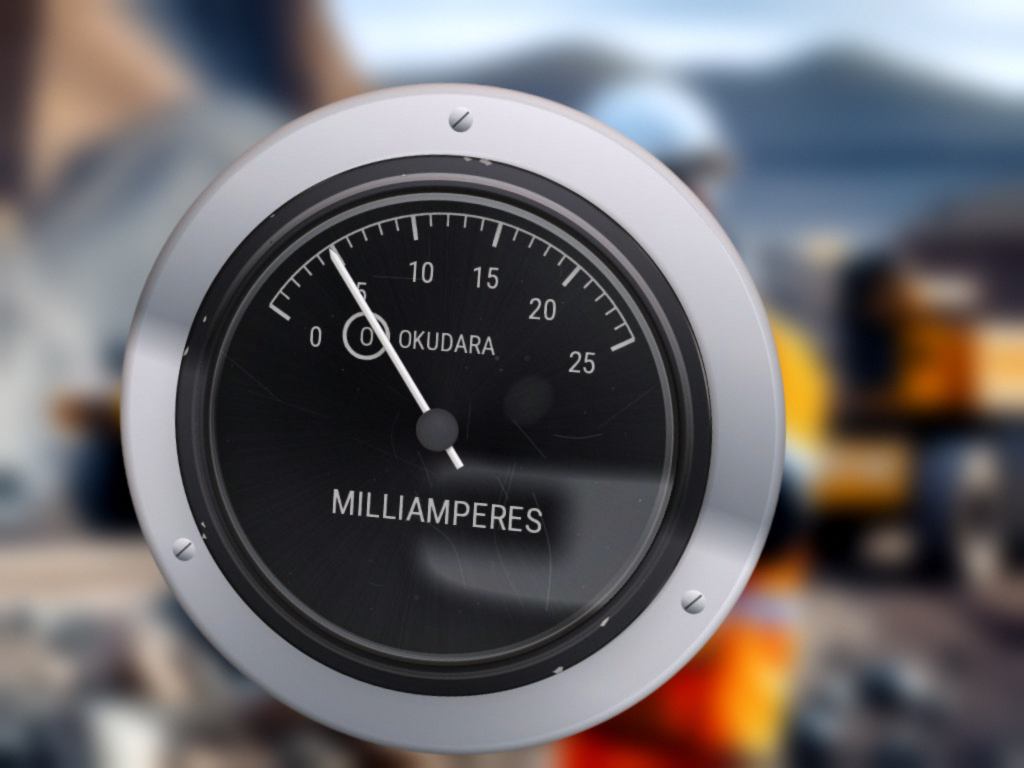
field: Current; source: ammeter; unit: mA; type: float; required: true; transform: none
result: 5 mA
